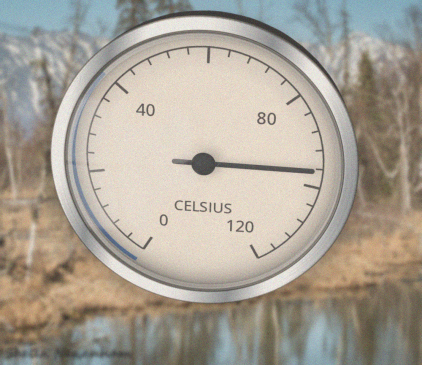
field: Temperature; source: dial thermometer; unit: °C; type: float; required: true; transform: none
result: 96 °C
